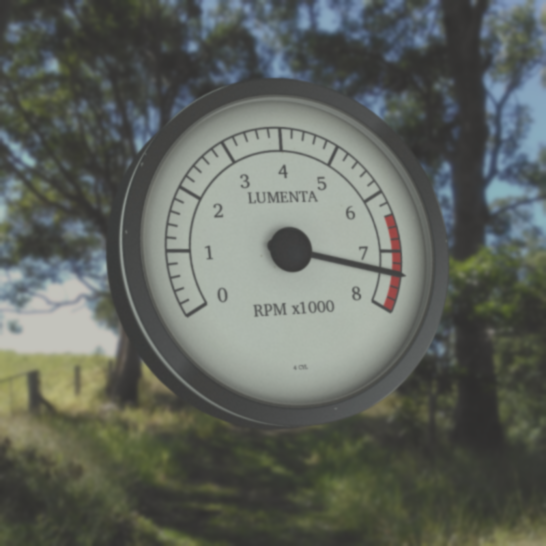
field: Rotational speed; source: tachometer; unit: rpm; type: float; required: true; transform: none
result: 7400 rpm
